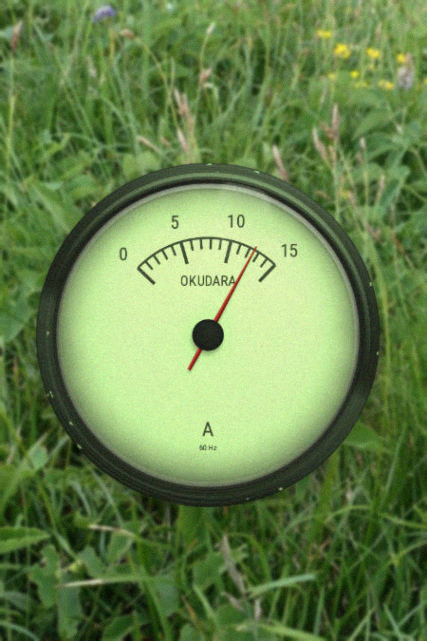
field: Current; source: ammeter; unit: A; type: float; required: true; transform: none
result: 12.5 A
